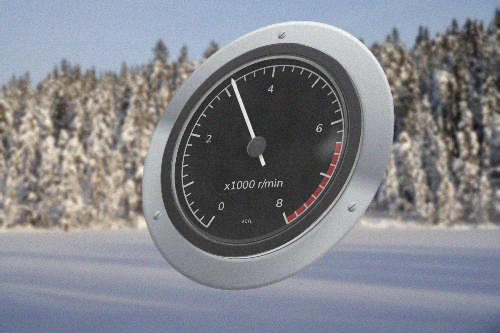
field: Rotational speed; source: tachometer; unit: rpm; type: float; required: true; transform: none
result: 3200 rpm
